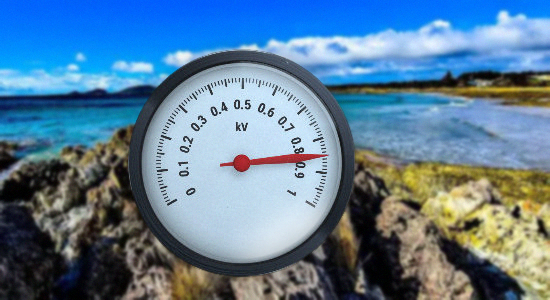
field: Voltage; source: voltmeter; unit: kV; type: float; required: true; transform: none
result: 0.85 kV
